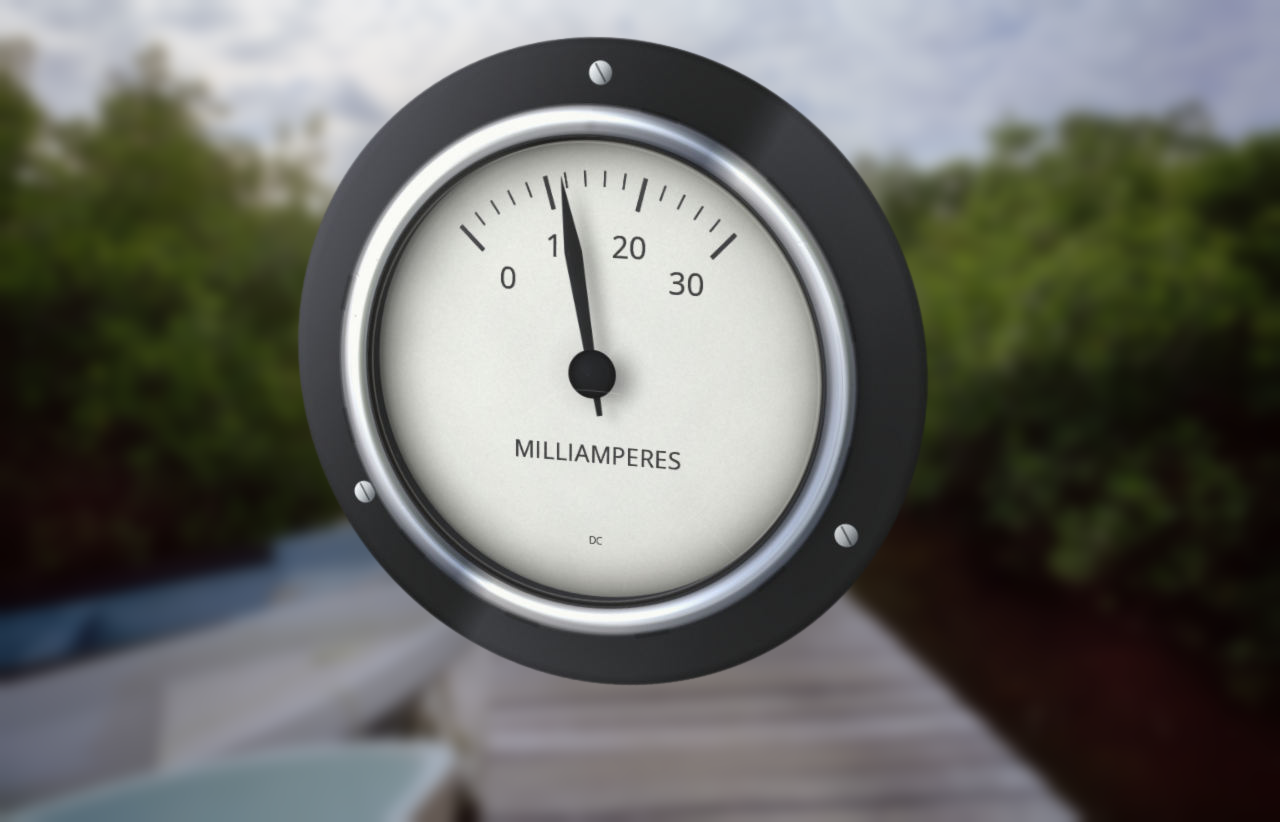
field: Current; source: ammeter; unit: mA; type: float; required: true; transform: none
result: 12 mA
